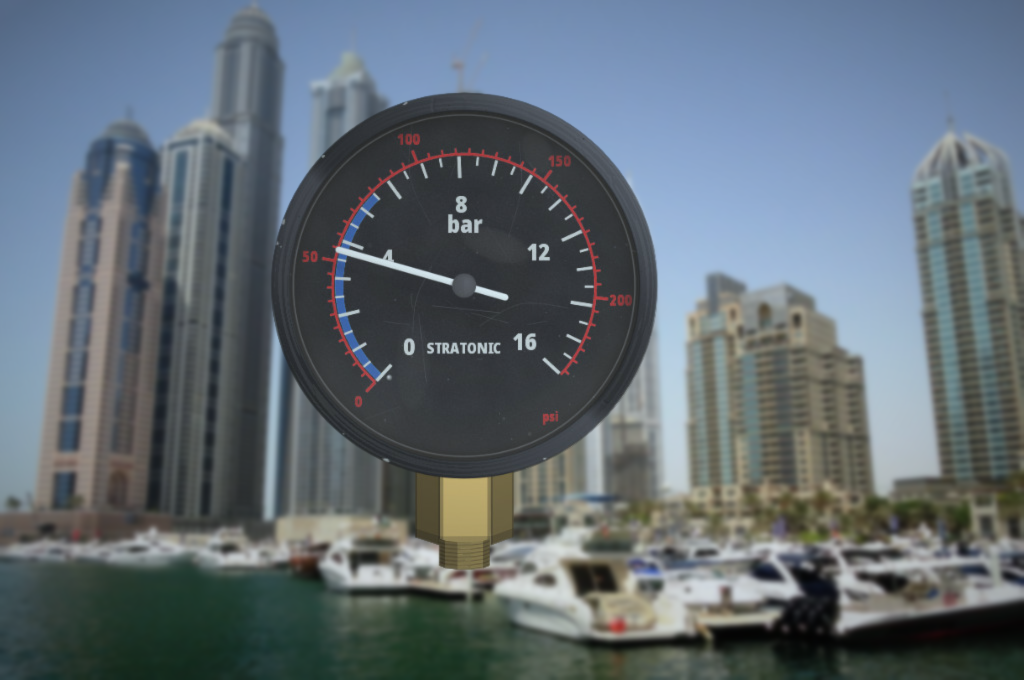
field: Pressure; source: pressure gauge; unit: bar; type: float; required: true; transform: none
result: 3.75 bar
